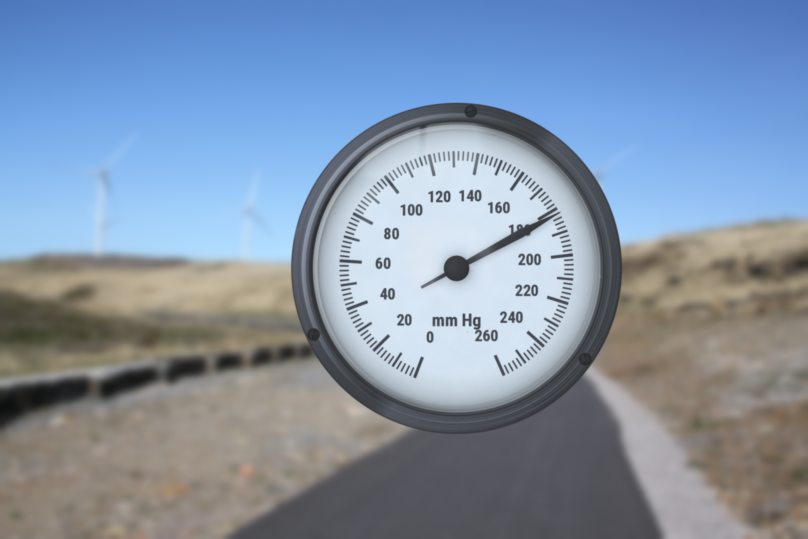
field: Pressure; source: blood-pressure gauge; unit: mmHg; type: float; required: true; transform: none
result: 182 mmHg
